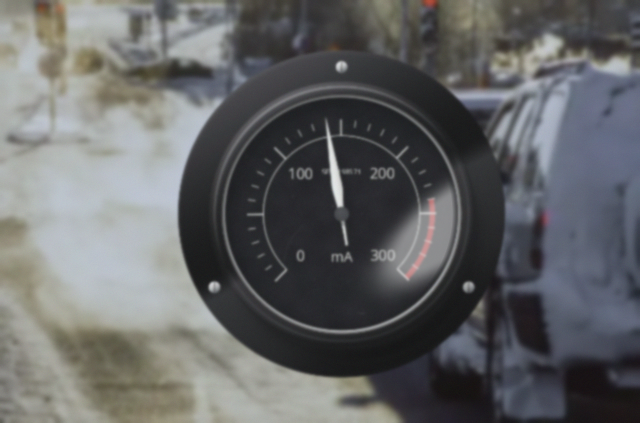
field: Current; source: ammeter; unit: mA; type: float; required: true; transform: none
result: 140 mA
